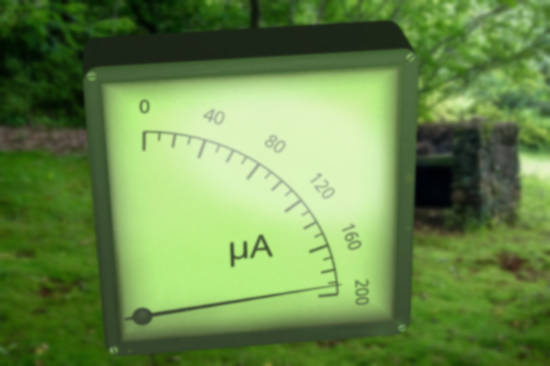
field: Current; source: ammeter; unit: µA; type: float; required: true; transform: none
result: 190 µA
